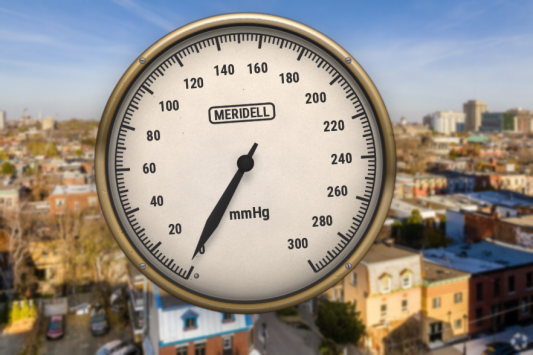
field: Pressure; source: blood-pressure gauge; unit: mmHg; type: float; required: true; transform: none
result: 2 mmHg
